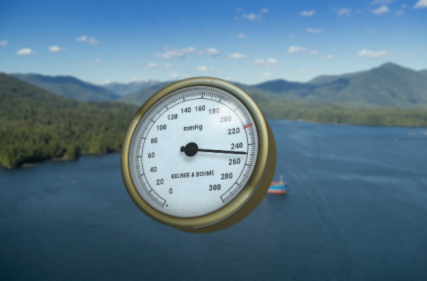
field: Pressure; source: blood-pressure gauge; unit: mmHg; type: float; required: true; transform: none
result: 250 mmHg
